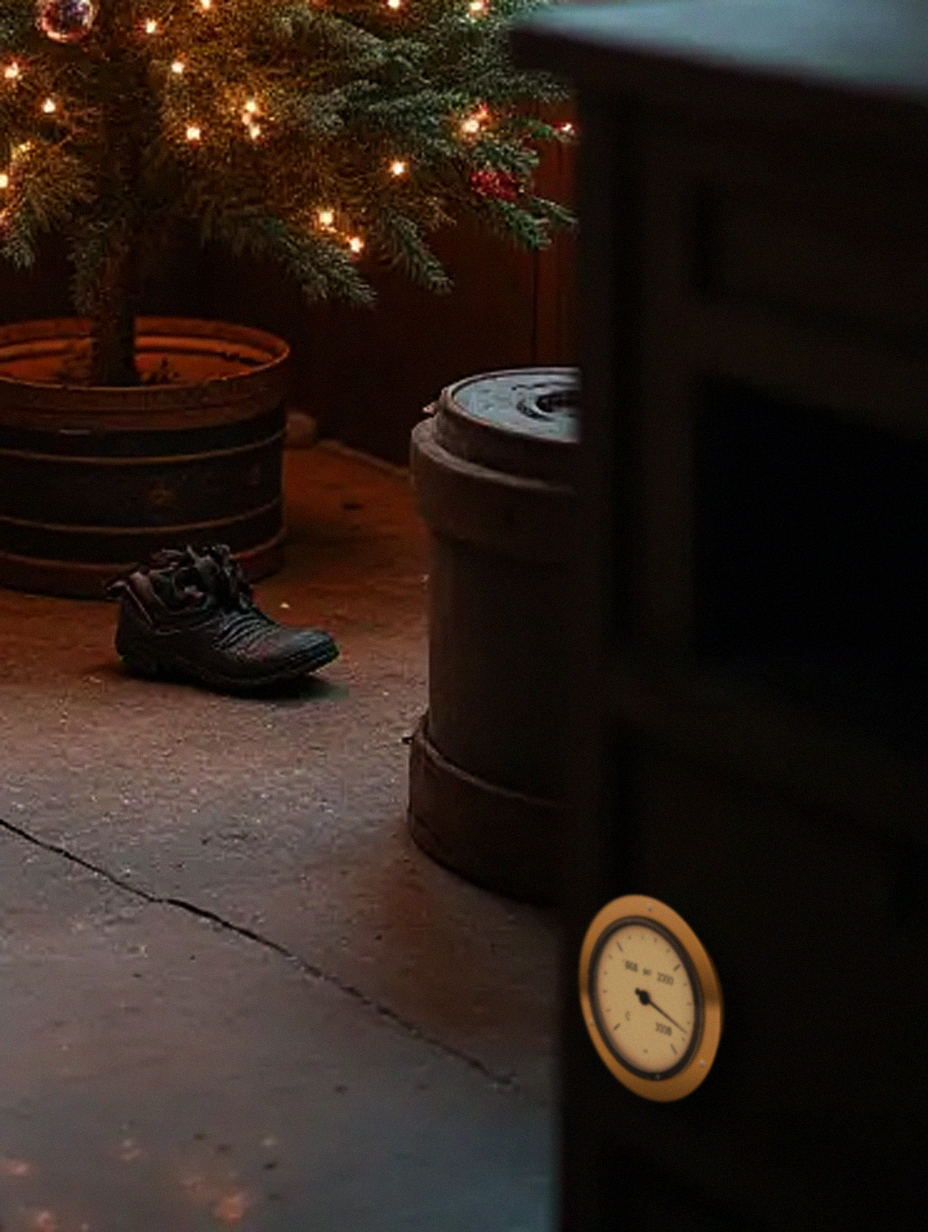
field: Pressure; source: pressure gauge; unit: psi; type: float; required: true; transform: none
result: 2700 psi
